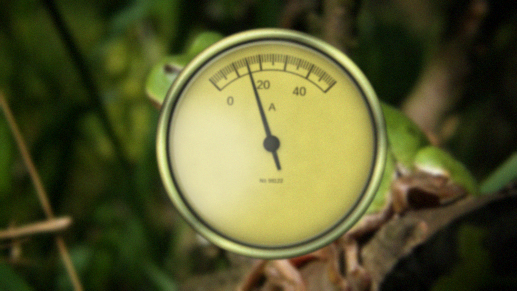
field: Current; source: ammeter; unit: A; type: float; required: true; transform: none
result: 15 A
